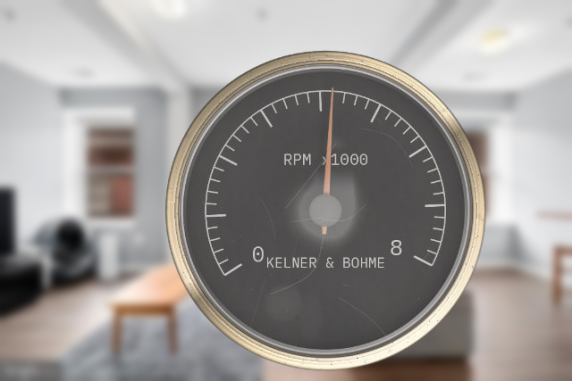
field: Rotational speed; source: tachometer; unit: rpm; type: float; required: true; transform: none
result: 4200 rpm
